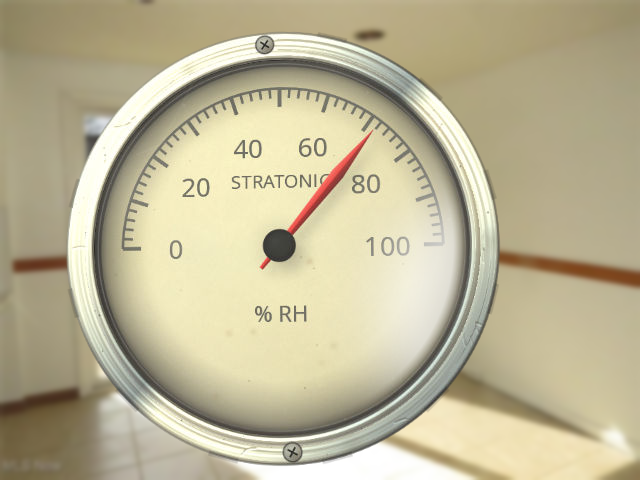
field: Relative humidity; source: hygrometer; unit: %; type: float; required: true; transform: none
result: 72 %
